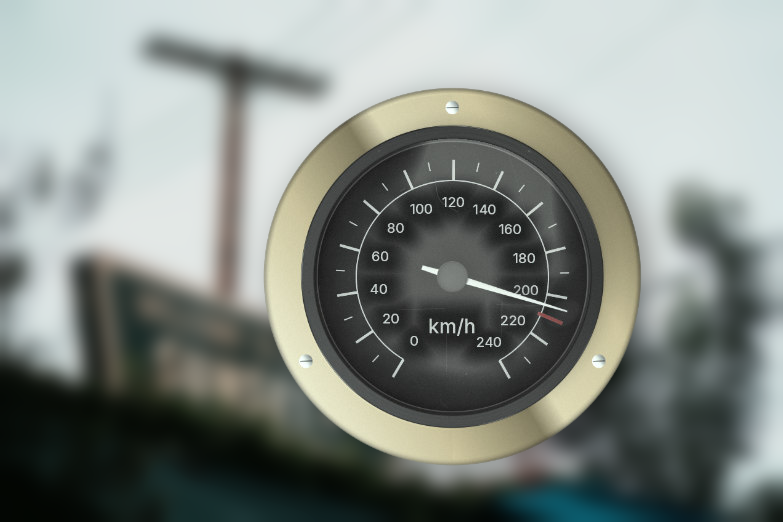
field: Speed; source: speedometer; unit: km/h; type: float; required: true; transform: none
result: 205 km/h
